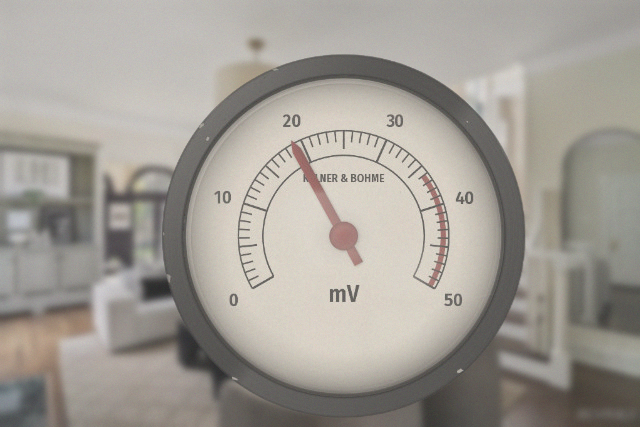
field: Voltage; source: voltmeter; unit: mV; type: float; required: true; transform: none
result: 19 mV
